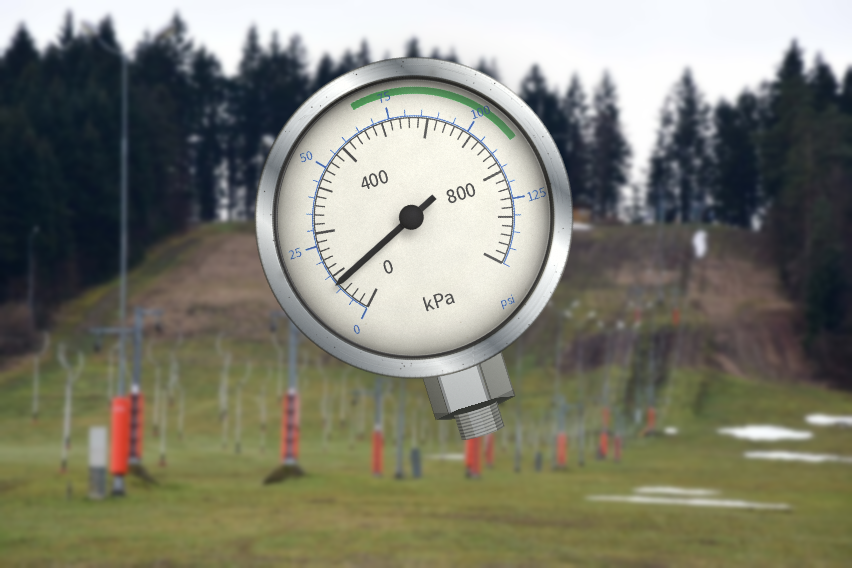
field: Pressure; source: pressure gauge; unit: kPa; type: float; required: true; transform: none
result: 80 kPa
